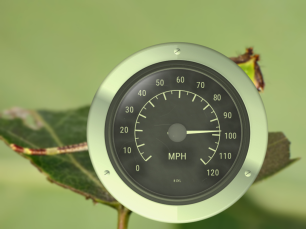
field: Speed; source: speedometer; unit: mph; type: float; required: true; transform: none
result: 97.5 mph
